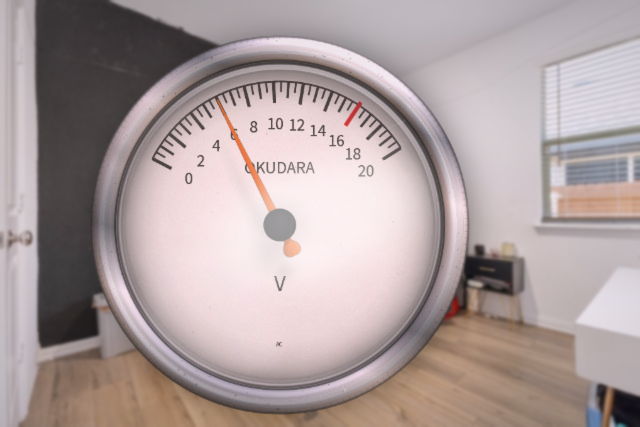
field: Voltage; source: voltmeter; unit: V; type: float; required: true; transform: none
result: 6 V
